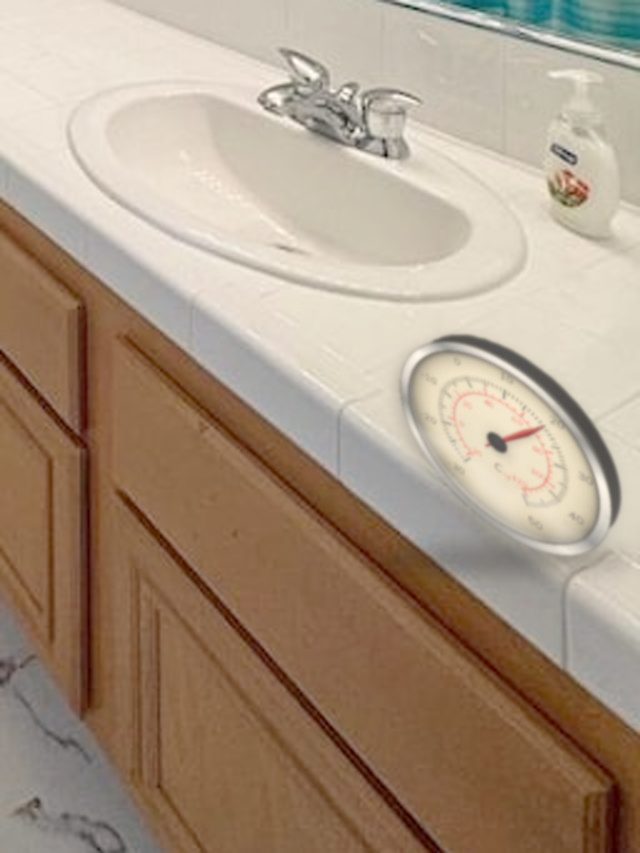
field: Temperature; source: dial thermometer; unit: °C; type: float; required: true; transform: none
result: 20 °C
